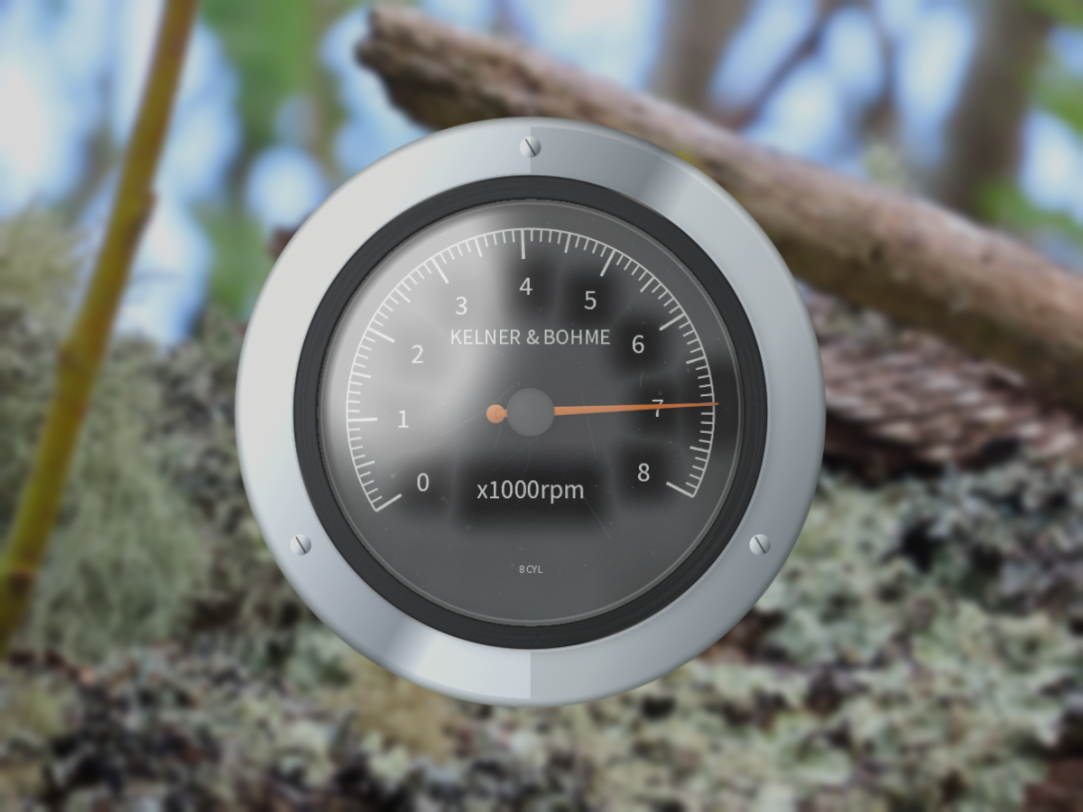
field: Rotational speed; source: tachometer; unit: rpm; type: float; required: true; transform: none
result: 7000 rpm
